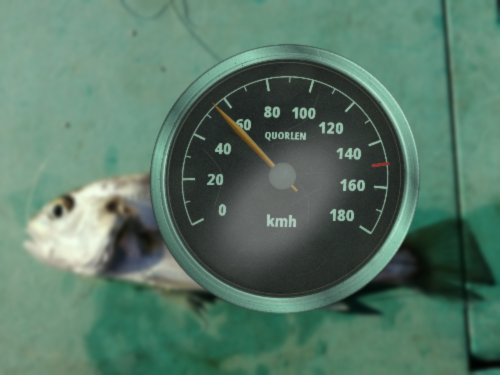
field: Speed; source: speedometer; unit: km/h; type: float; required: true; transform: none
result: 55 km/h
